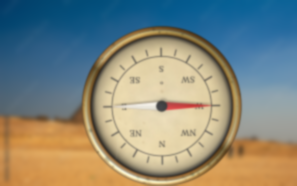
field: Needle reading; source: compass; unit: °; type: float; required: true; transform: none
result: 270 °
